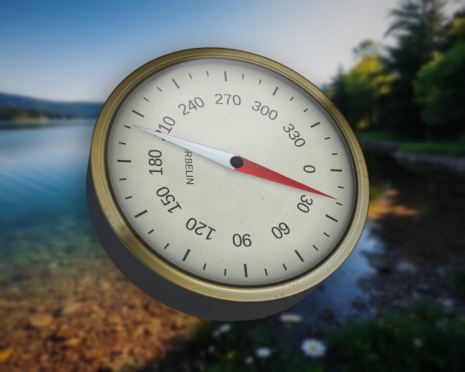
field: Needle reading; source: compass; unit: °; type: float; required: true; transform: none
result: 20 °
